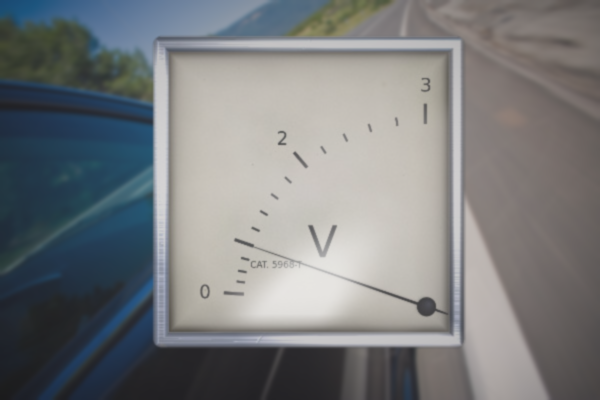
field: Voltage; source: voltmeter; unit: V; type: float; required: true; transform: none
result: 1 V
